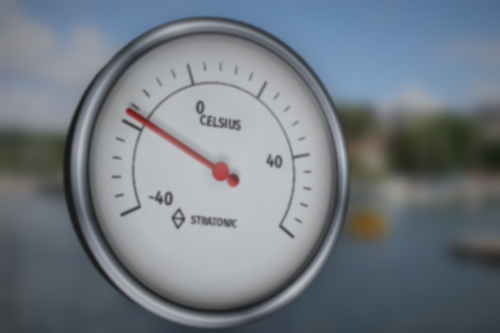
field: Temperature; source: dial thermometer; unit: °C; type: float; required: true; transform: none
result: -18 °C
